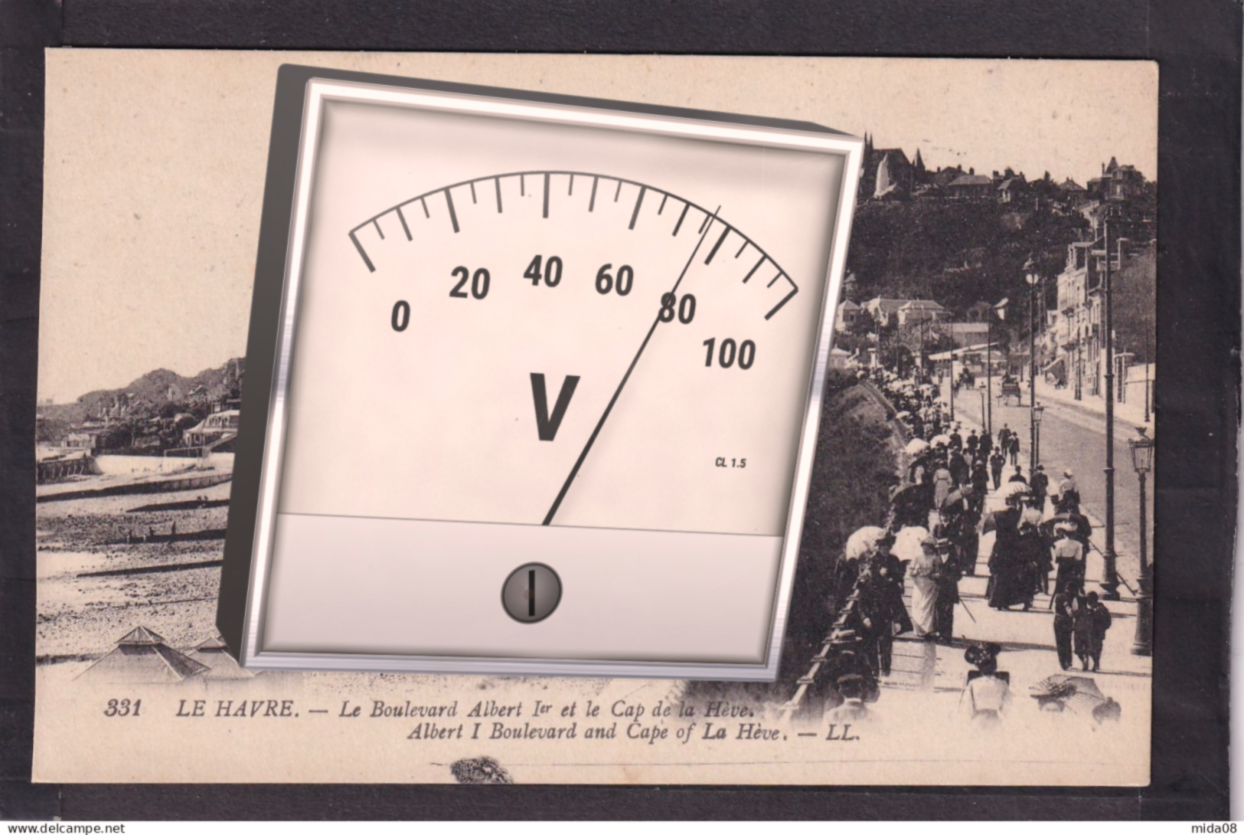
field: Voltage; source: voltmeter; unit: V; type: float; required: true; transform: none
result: 75 V
